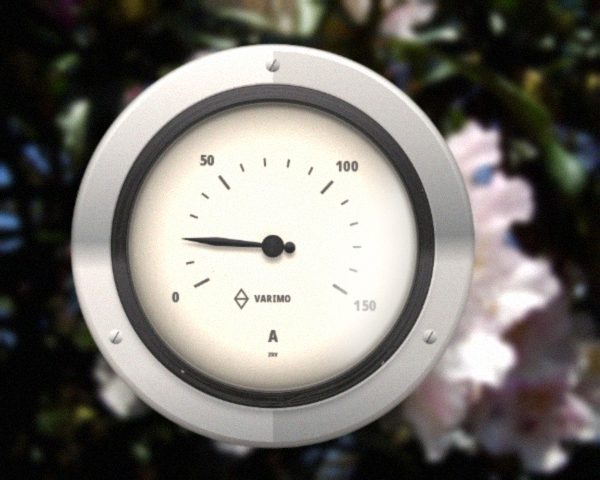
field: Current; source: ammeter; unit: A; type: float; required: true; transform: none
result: 20 A
